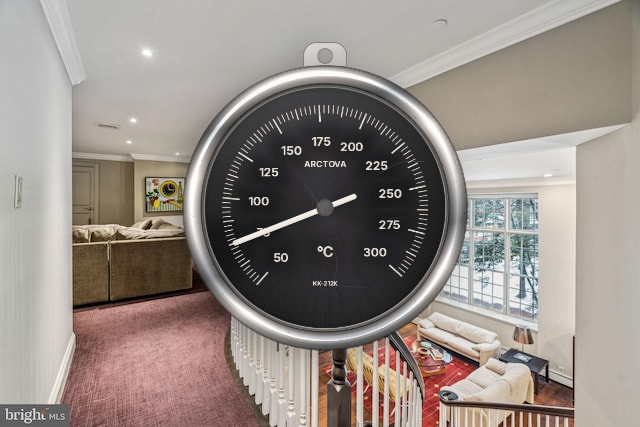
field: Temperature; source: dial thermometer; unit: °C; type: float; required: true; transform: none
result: 75 °C
